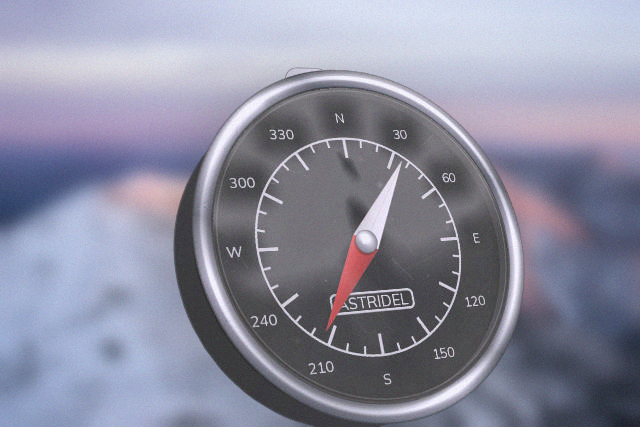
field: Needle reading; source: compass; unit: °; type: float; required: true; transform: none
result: 215 °
